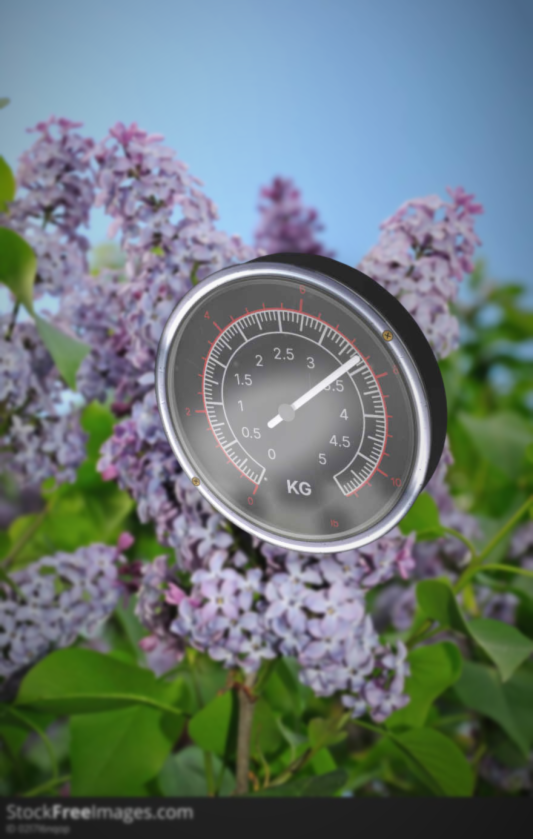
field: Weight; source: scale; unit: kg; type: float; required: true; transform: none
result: 3.4 kg
